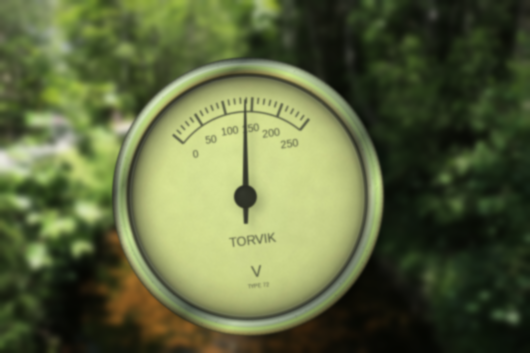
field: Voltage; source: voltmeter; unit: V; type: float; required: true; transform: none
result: 140 V
